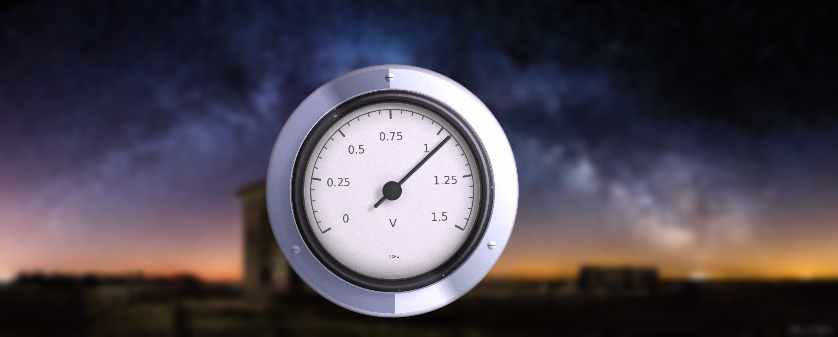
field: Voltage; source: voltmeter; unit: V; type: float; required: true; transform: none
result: 1.05 V
